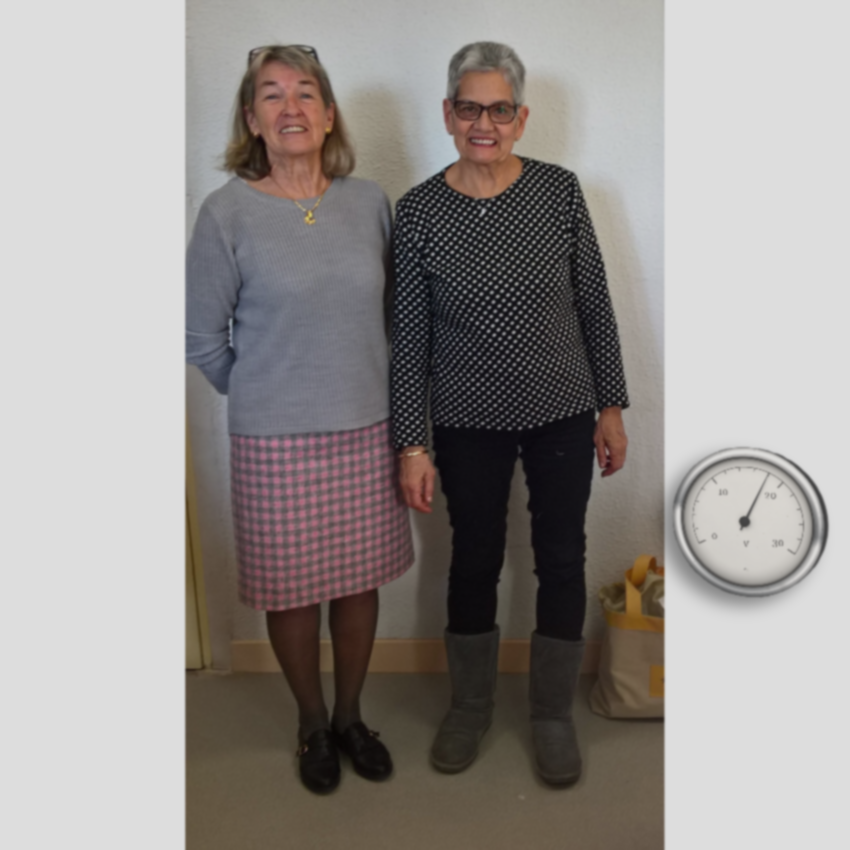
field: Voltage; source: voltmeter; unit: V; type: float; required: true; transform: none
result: 18 V
